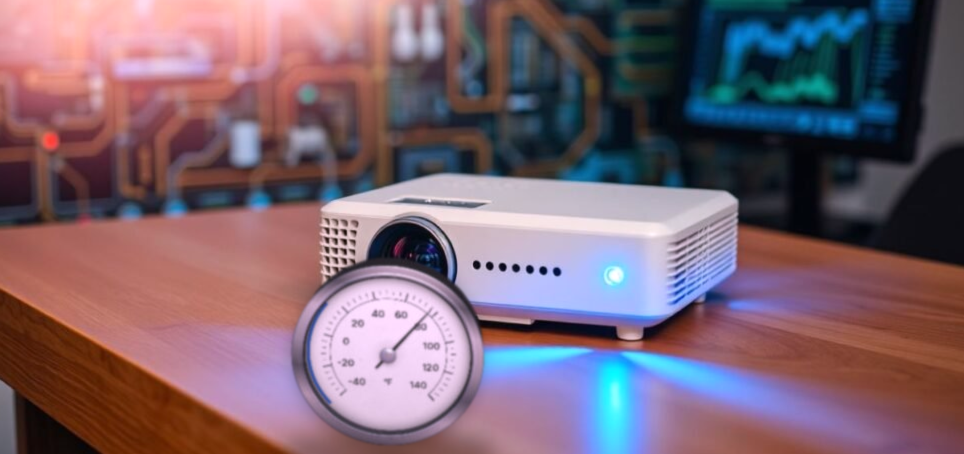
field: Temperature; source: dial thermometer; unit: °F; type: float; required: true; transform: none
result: 76 °F
